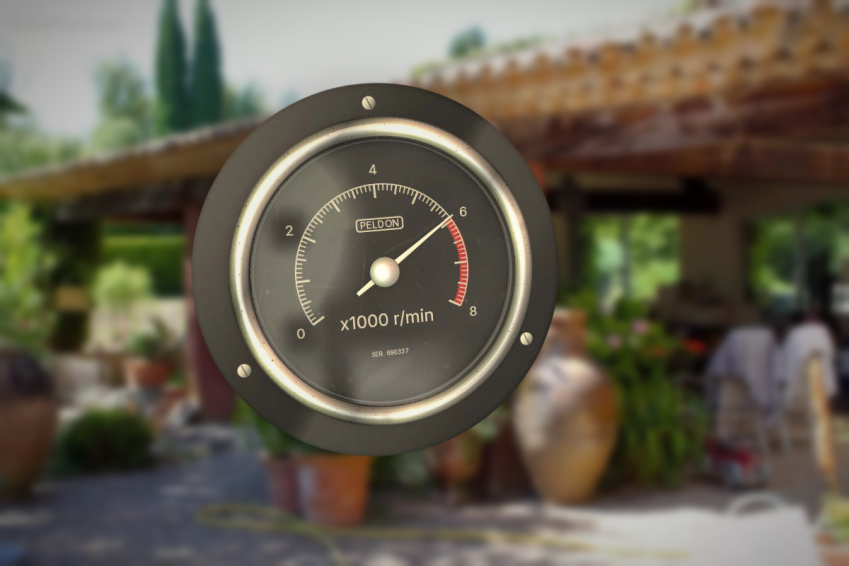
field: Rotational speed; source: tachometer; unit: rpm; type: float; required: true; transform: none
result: 5900 rpm
